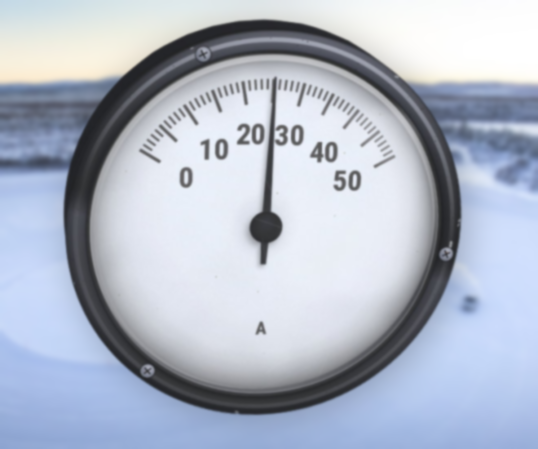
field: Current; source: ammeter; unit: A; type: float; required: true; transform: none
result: 25 A
